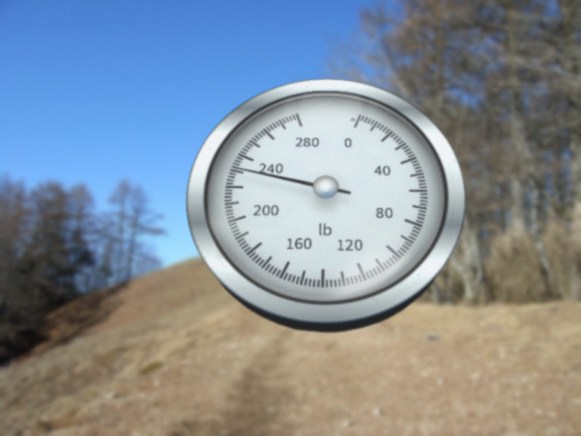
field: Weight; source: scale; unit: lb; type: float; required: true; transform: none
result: 230 lb
